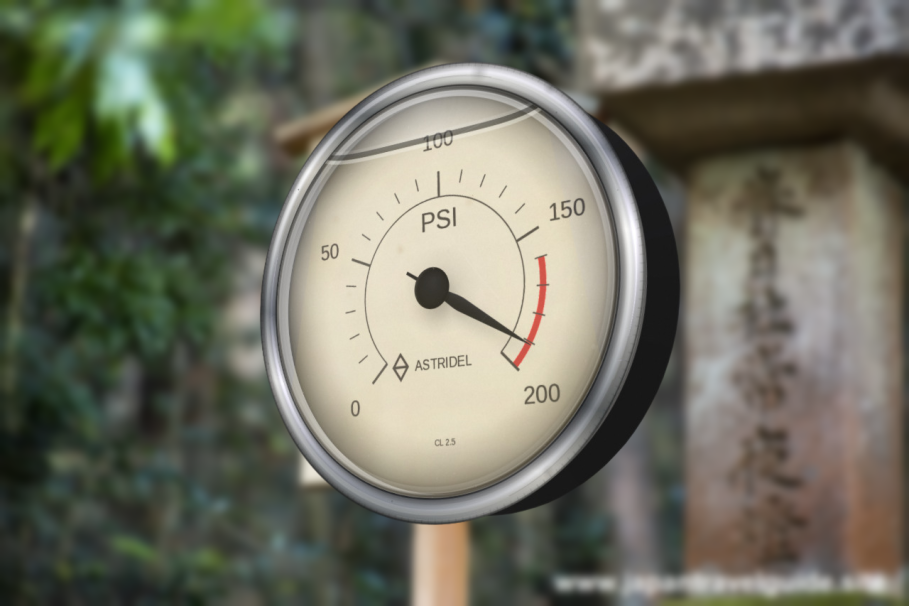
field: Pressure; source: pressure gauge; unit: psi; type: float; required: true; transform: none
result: 190 psi
